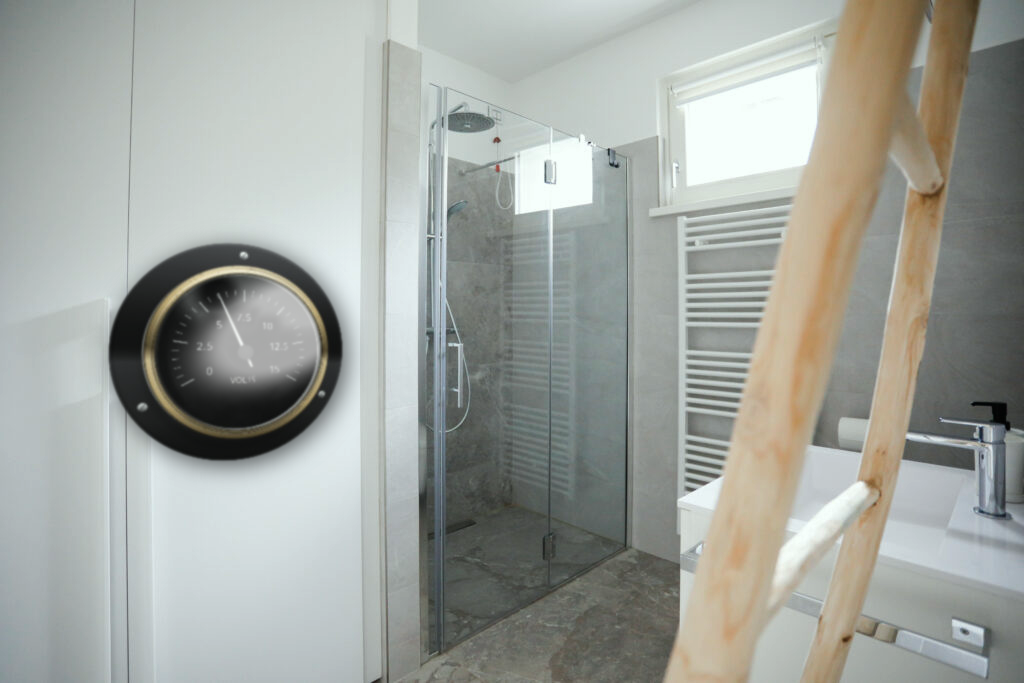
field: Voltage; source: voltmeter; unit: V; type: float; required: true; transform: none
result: 6 V
